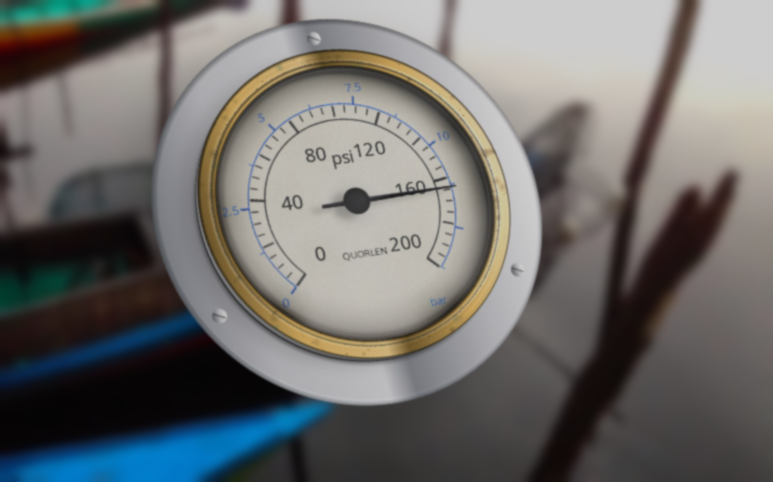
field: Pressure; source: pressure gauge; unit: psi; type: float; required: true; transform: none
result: 165 psi
